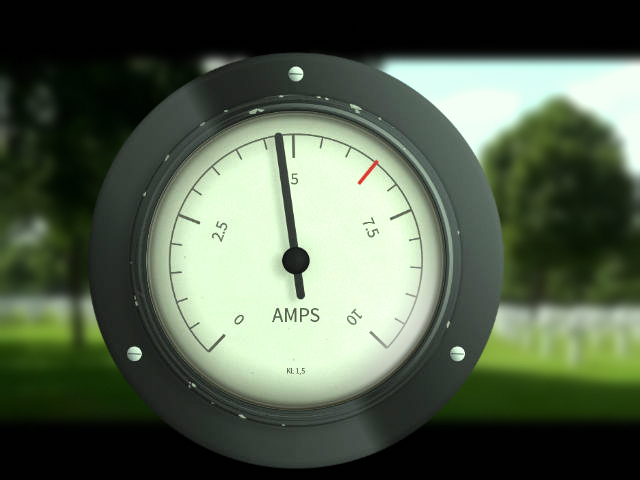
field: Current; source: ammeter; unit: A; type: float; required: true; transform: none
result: 4.75 A
